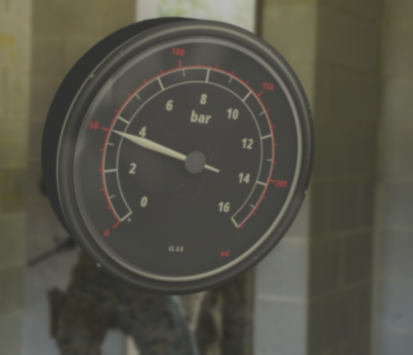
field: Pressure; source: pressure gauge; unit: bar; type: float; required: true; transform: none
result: 3.5 bar
